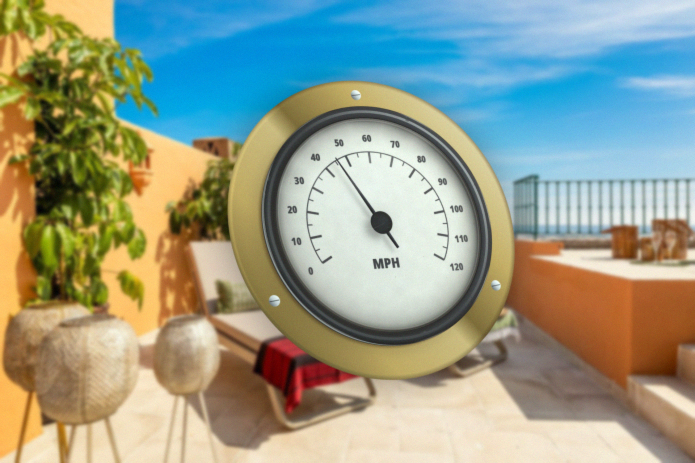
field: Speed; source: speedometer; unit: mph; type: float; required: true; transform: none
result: 45 mph
